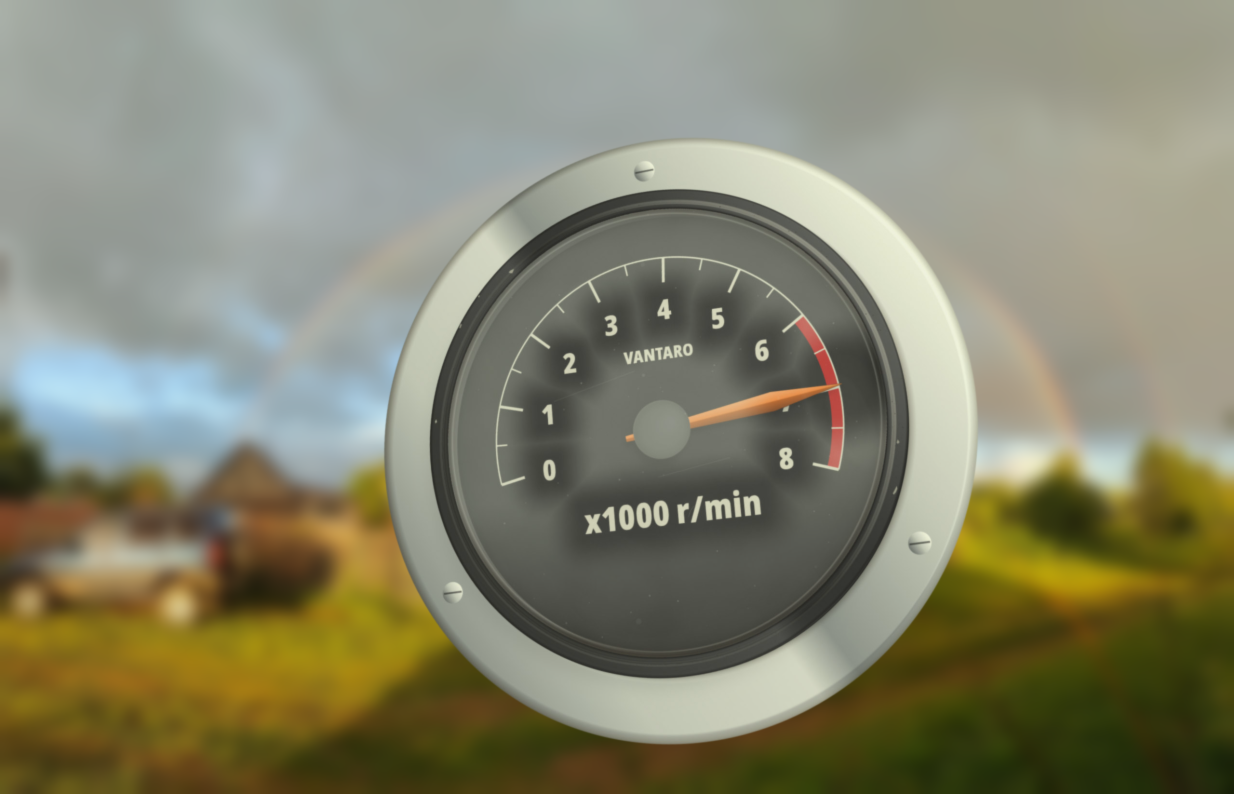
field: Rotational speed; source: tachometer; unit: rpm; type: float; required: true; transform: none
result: 7000 rpm
